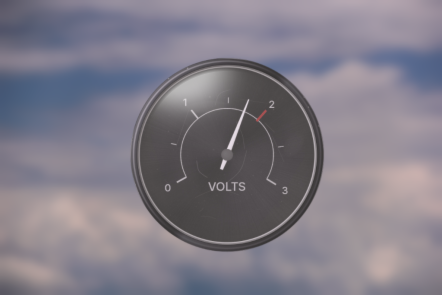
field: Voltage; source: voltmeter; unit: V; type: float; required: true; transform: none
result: 1.75 V
